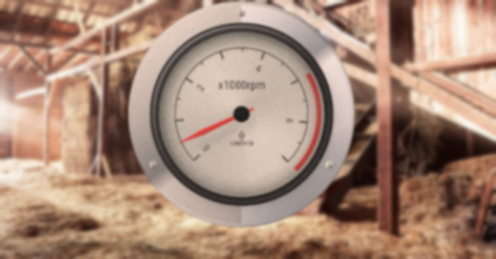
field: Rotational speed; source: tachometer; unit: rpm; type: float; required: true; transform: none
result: 500 rpm
